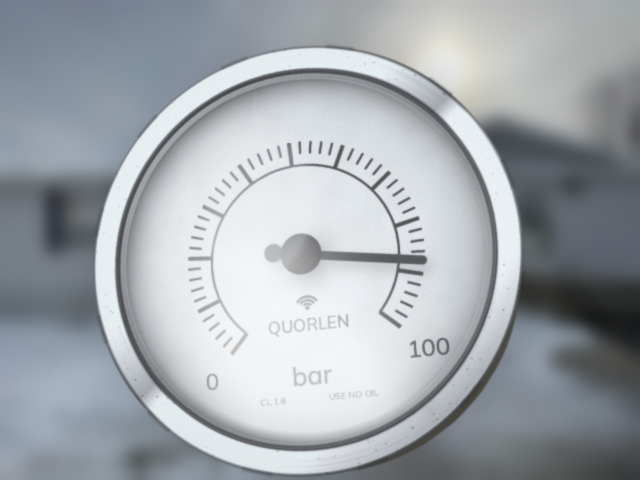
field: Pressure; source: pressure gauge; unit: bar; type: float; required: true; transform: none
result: 88 bar
